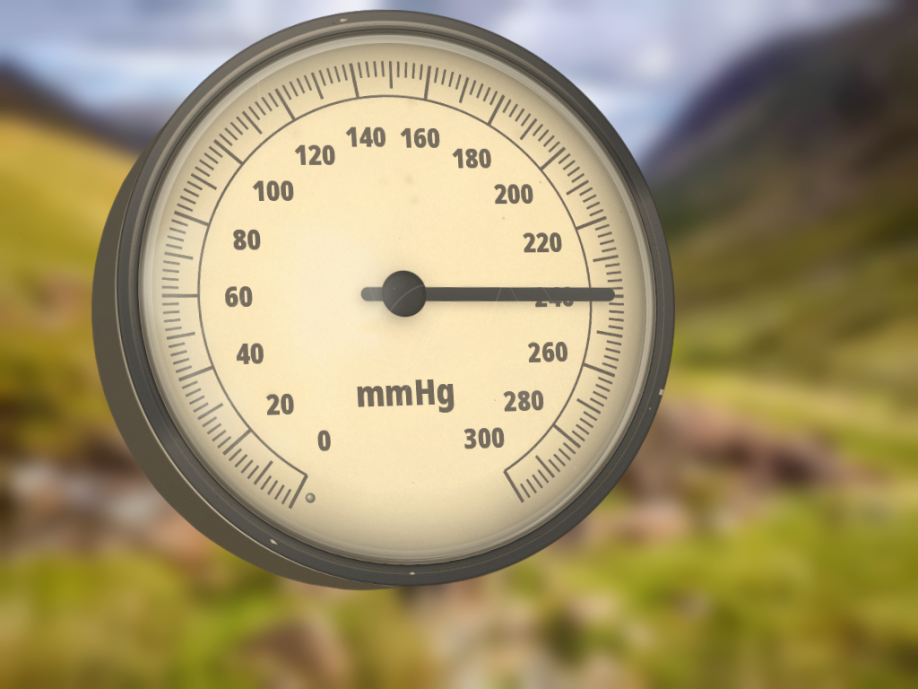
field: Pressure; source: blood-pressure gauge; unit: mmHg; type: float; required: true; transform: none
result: 240 mmHg
